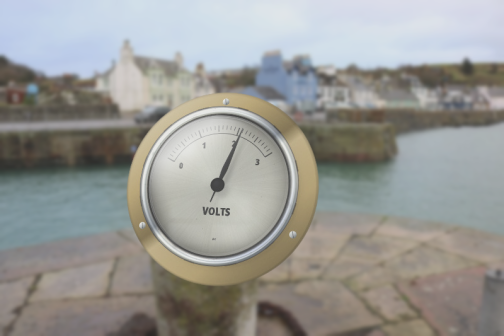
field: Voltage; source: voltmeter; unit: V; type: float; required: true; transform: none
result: 2.1 V
